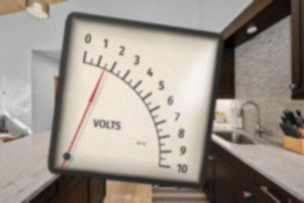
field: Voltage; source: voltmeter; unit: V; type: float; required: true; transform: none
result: 1.5 V
